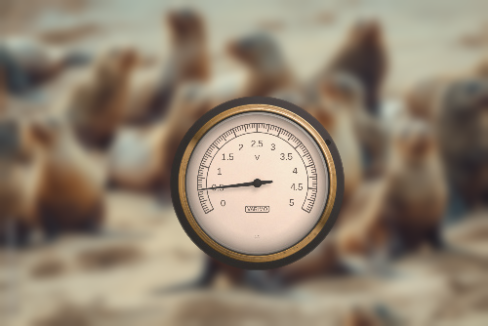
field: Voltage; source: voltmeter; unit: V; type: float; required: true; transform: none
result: 0.5 V
